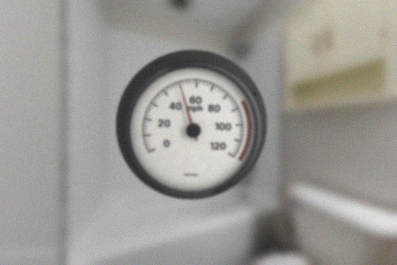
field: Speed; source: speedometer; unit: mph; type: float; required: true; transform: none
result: 50 mph
